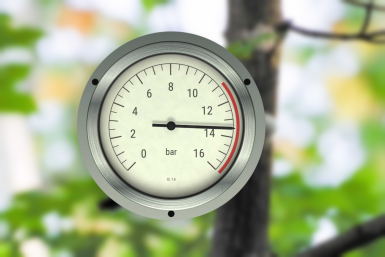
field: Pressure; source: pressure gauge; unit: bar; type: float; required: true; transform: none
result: 13.5 bar
